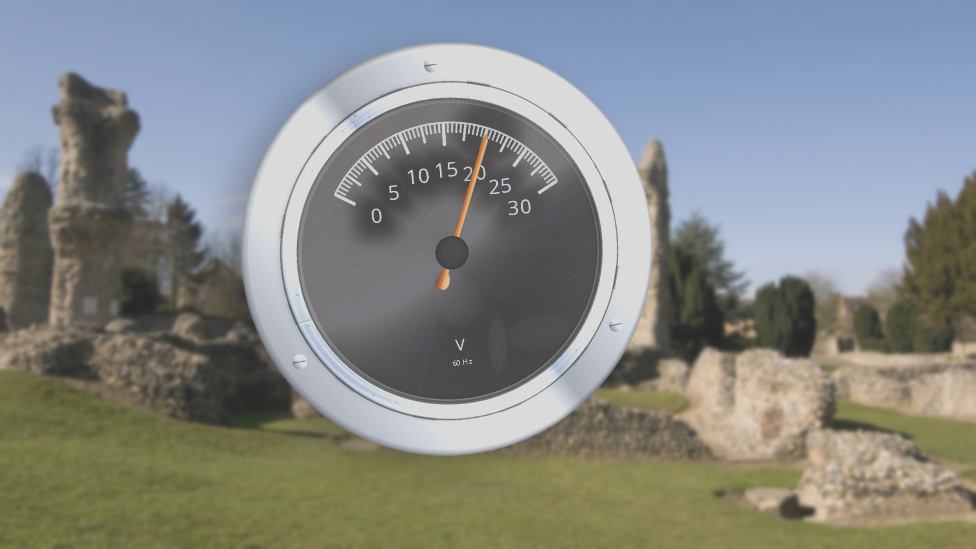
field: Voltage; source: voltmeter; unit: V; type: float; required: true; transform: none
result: 20 V
